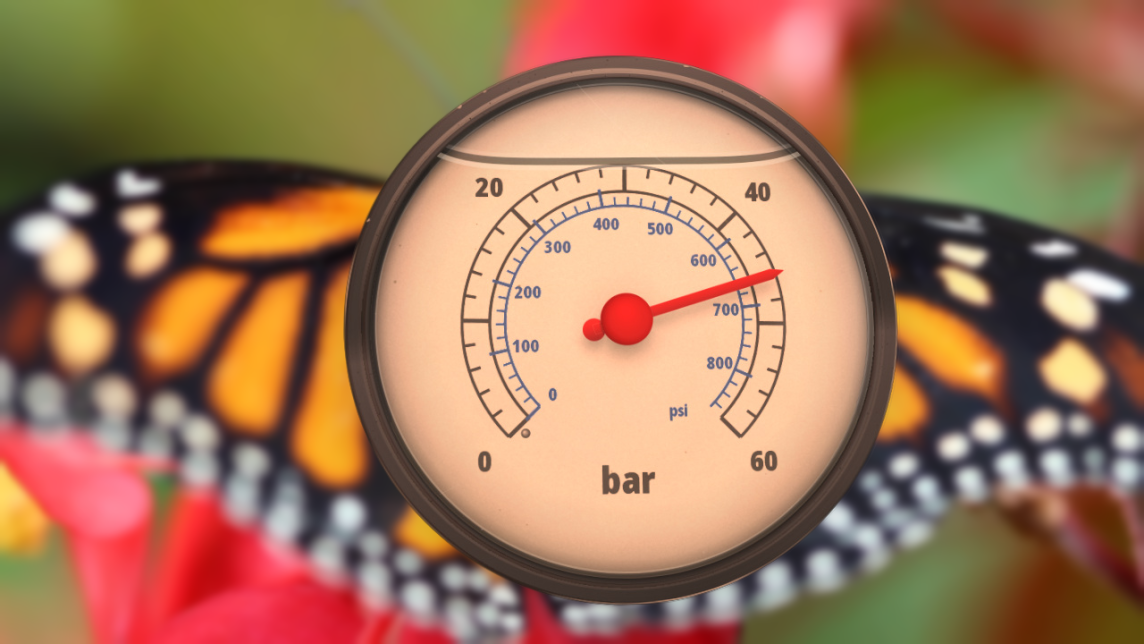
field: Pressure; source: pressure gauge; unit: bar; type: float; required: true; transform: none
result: 46 bar
